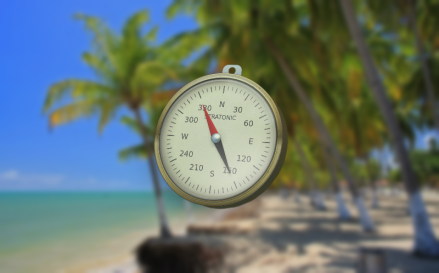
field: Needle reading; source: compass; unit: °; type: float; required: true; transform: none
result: 330 °
